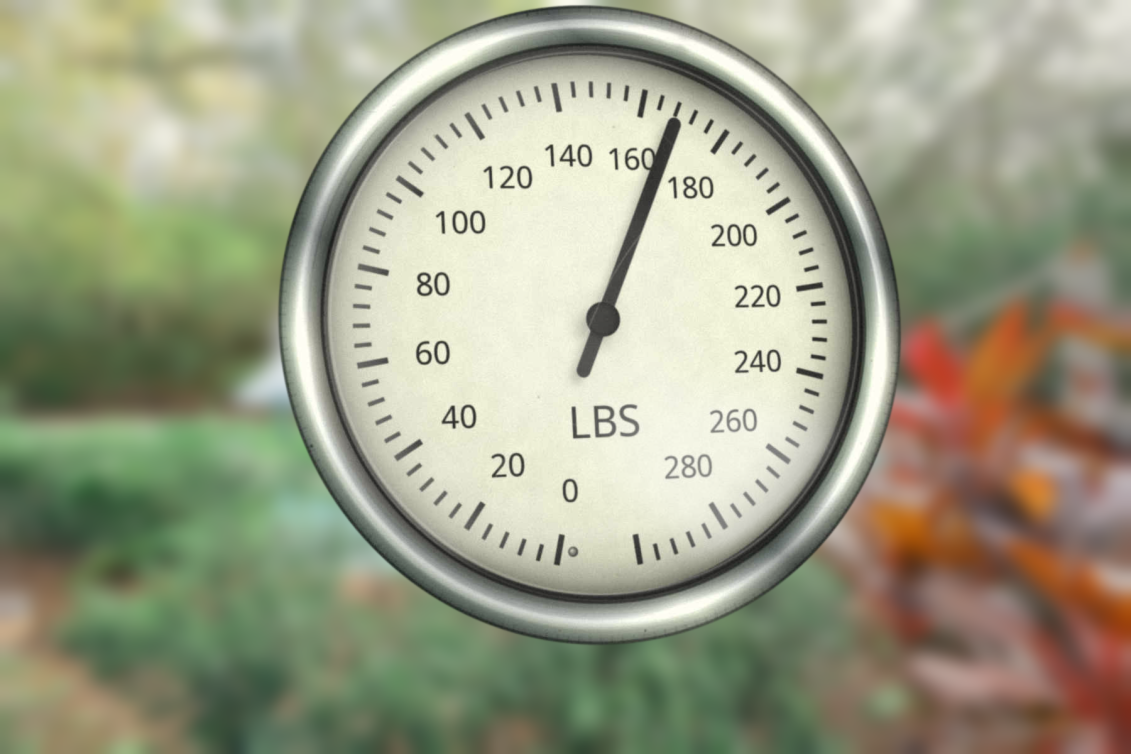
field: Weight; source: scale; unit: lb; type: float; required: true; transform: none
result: 168 lb
